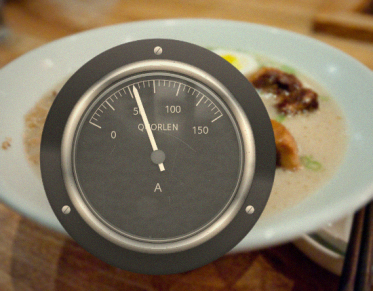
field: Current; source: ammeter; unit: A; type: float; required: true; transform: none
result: 55 A
